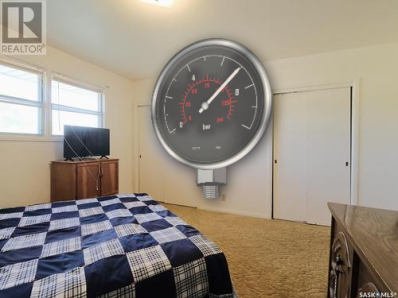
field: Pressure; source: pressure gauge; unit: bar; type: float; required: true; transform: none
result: 7 bar
